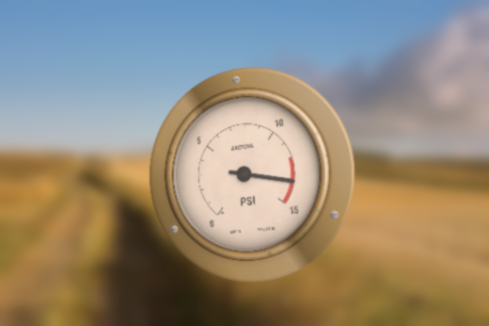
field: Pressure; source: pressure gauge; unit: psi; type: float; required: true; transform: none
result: 13.5 psi
